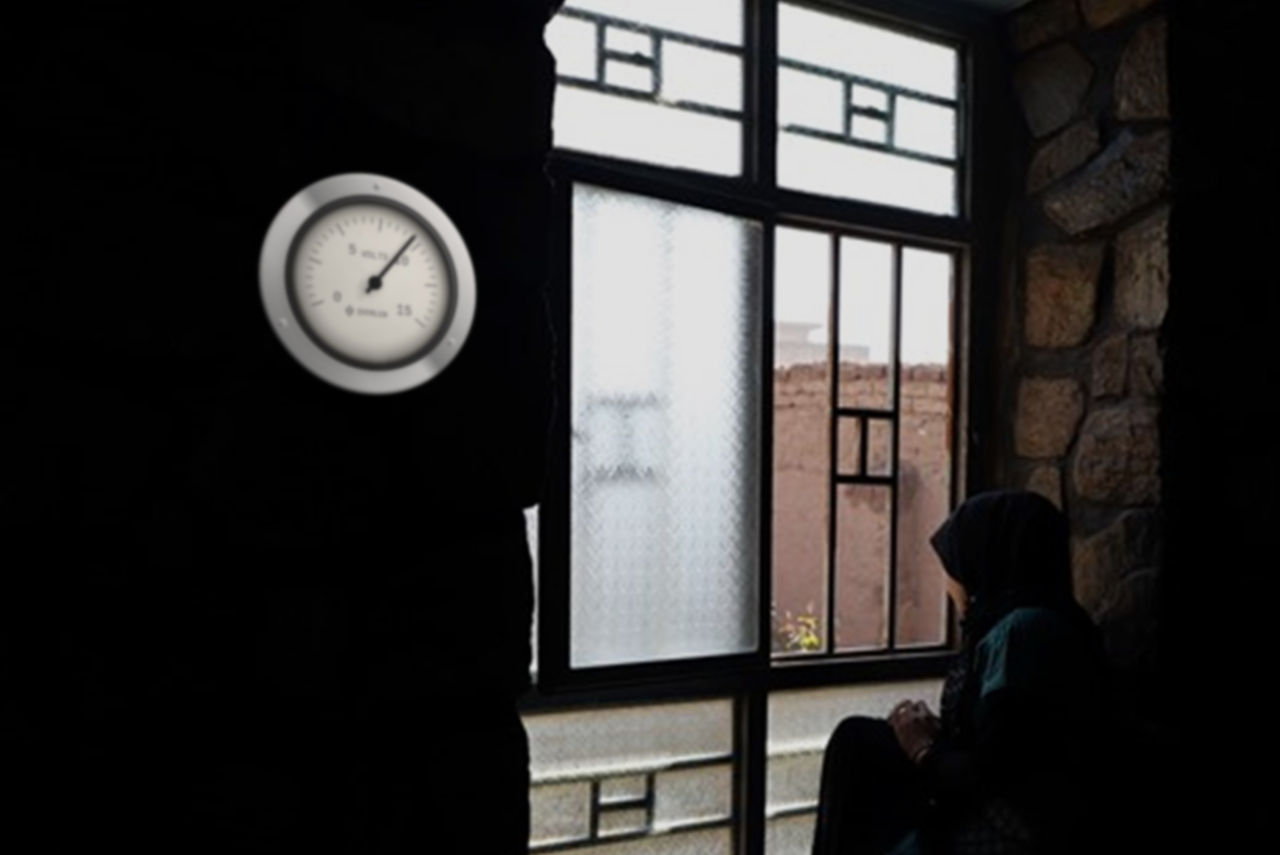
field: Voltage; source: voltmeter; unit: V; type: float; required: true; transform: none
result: 9.5 V
